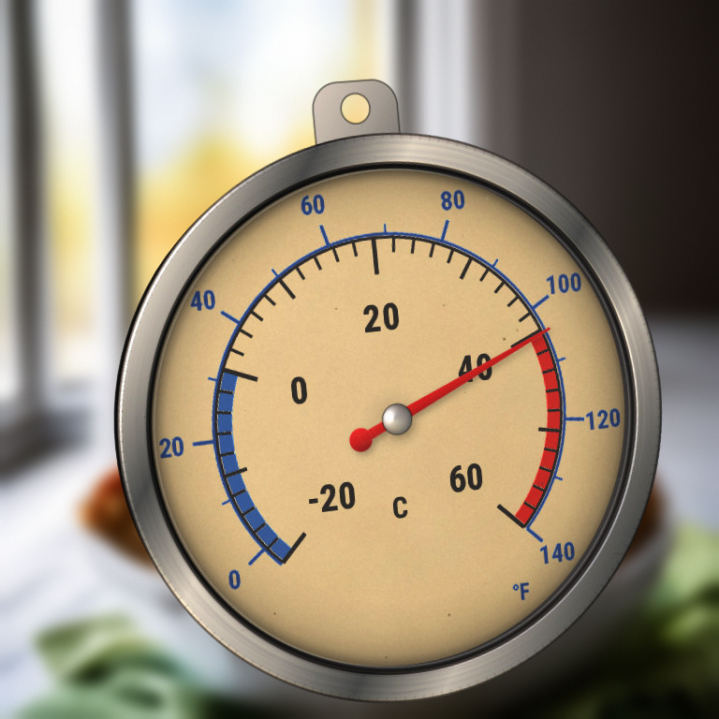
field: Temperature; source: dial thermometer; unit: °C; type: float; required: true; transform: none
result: 40 °C
